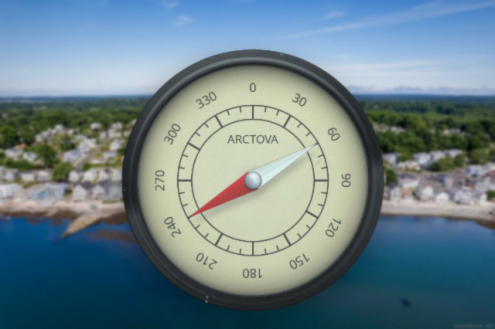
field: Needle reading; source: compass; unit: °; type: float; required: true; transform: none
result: 240 °
